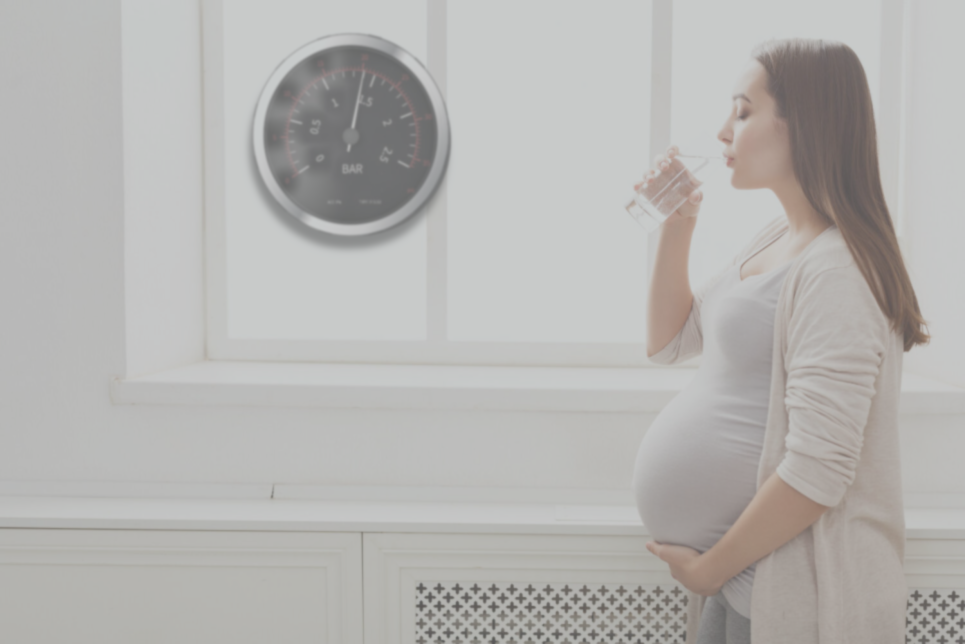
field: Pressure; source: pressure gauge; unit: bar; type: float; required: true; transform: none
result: 1.4 bar
